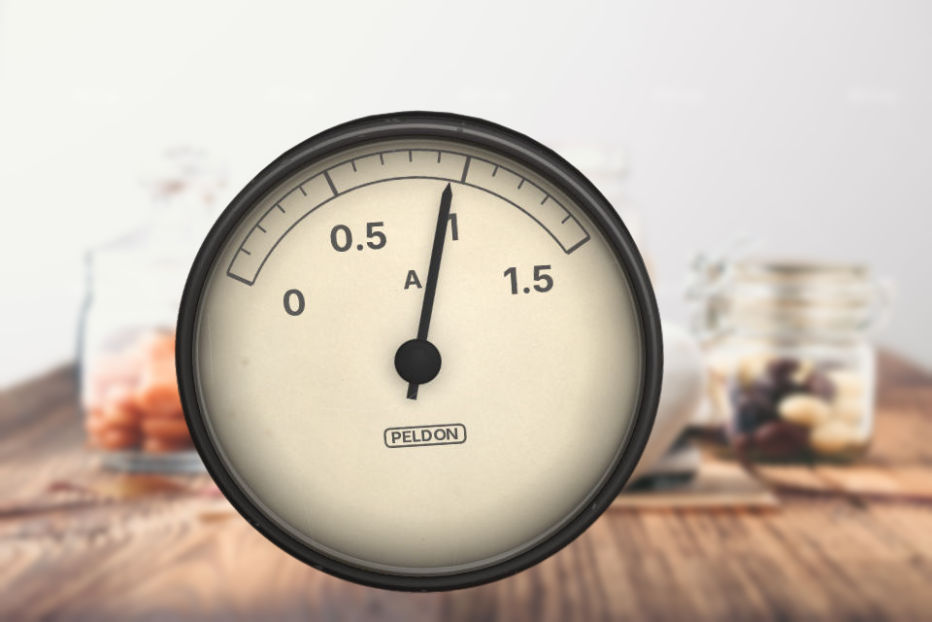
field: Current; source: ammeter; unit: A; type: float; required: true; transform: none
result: 0.95 A
